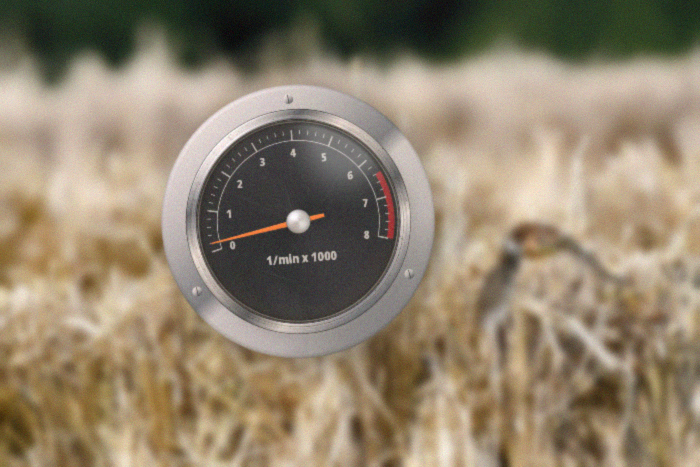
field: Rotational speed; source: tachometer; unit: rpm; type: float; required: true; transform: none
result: 200 rpm
